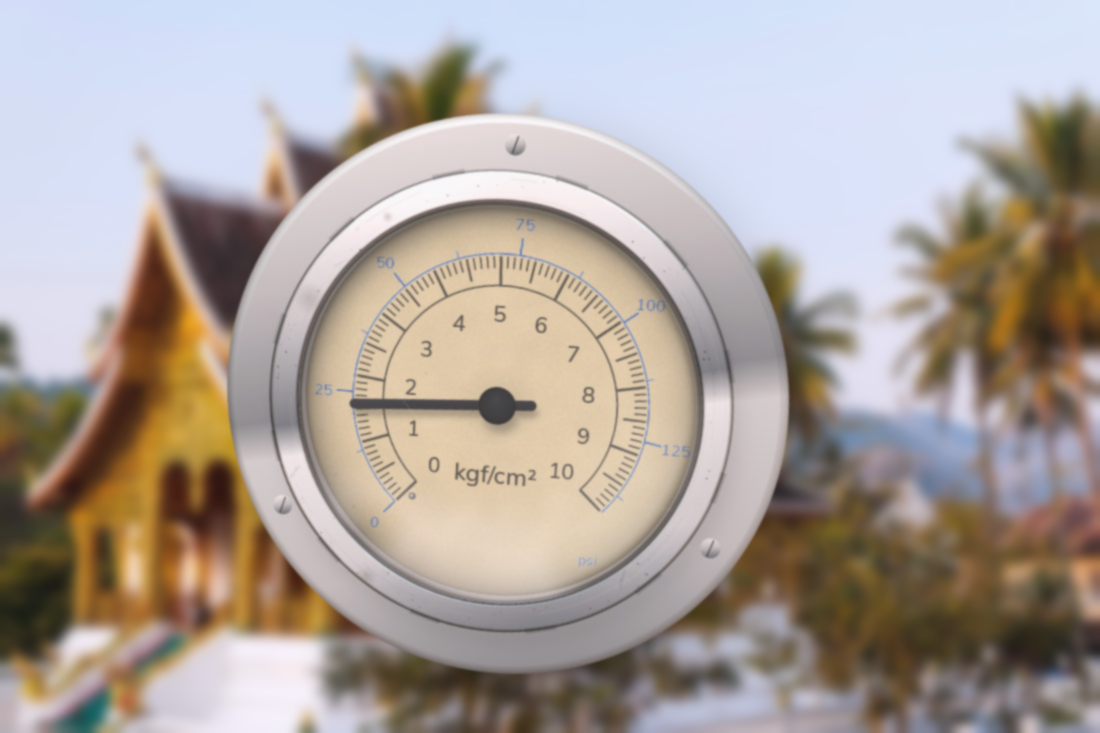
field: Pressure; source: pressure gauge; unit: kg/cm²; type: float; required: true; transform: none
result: 1.6 kg/cm²
